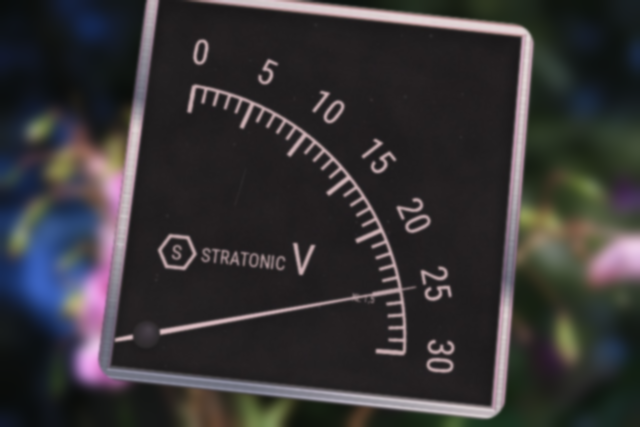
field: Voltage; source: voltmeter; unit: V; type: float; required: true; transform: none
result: 25 V
